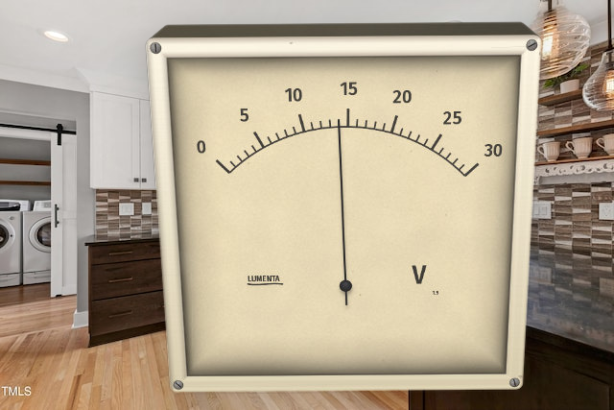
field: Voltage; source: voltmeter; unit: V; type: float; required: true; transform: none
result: 14 V
